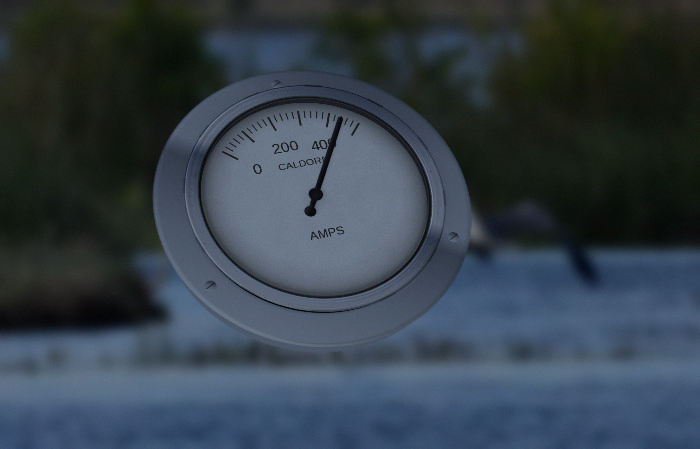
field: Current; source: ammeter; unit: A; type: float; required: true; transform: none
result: 440 A
